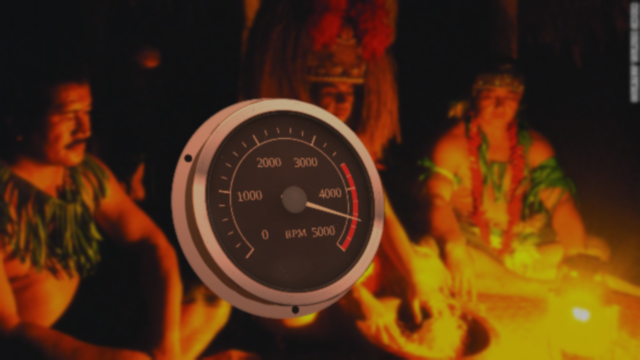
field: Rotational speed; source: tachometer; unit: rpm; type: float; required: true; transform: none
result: 4500 rpm
